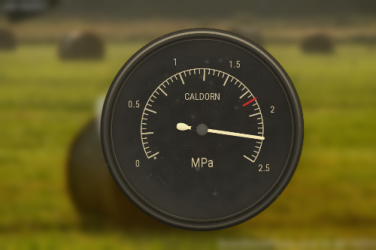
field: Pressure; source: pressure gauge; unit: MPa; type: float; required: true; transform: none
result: 2.25 MPa
